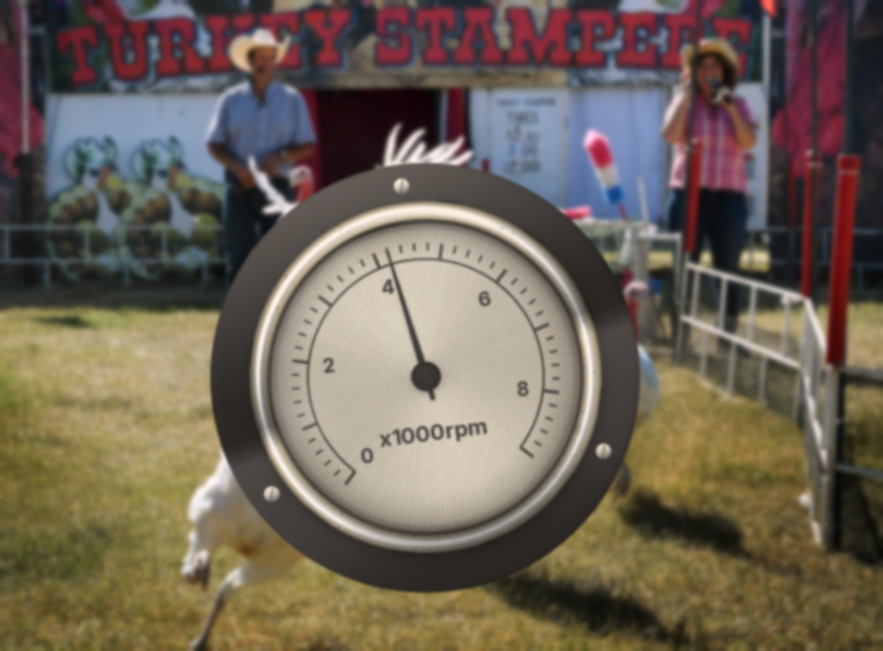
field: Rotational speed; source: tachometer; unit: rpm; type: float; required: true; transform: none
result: 4200 rpm
